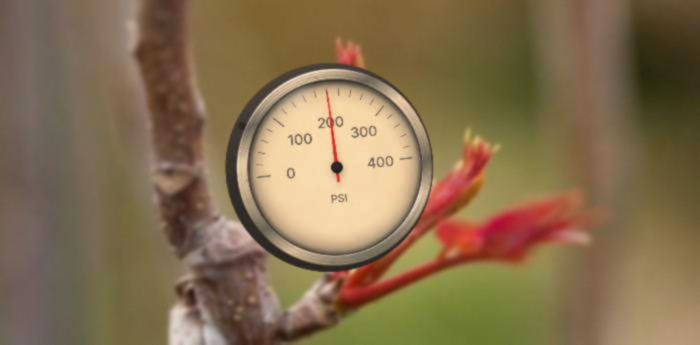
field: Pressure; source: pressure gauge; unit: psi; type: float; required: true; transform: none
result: 200 psi
